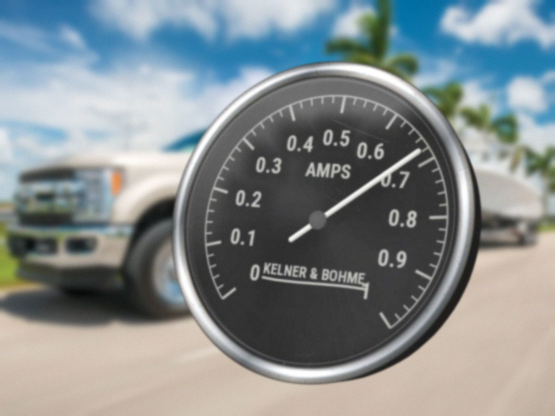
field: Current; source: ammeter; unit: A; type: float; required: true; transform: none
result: 0.68 A
